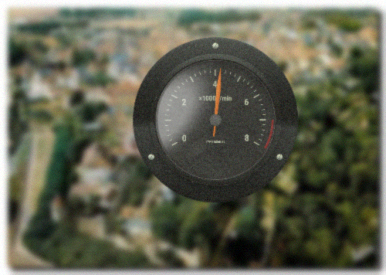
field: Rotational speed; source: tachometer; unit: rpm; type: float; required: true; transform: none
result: 4200 rpm
